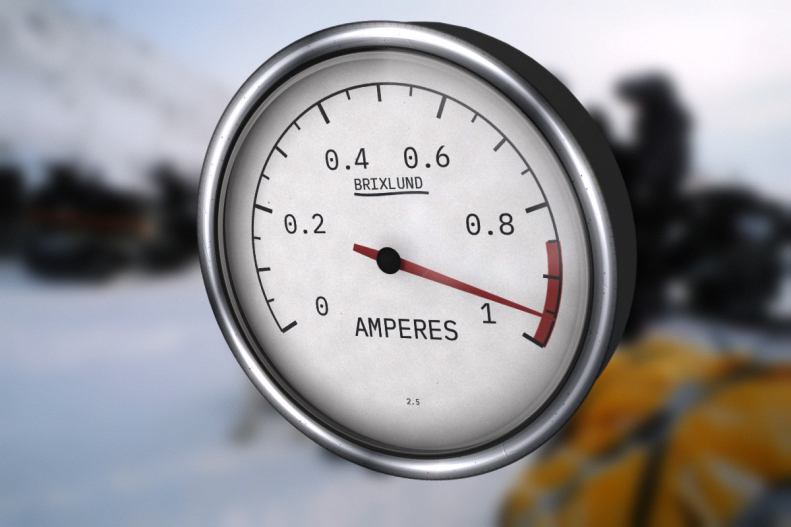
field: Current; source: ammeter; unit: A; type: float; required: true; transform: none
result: 0.95 A
